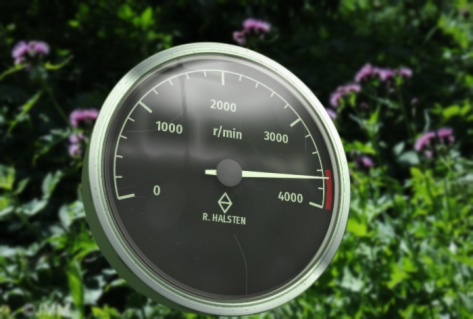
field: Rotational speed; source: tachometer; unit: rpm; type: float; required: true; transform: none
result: 3700 rpm
